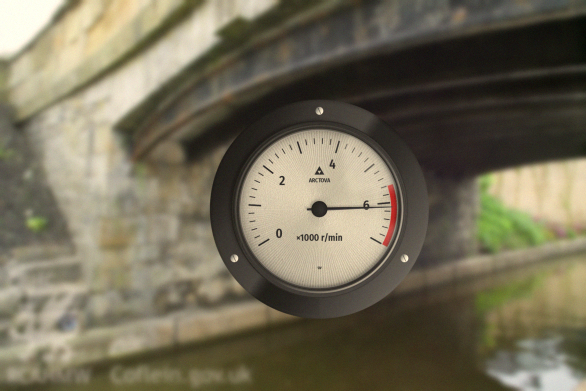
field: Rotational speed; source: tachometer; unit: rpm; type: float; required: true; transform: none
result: 6100 rpm
